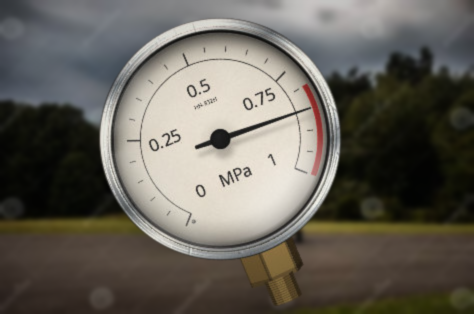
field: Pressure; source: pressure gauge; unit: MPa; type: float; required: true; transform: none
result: 0.85 MPa
